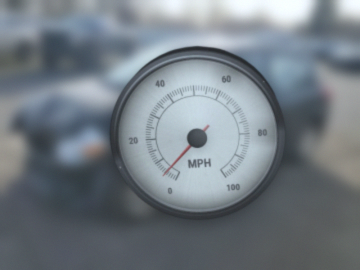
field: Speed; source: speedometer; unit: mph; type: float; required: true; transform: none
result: 5 mph
